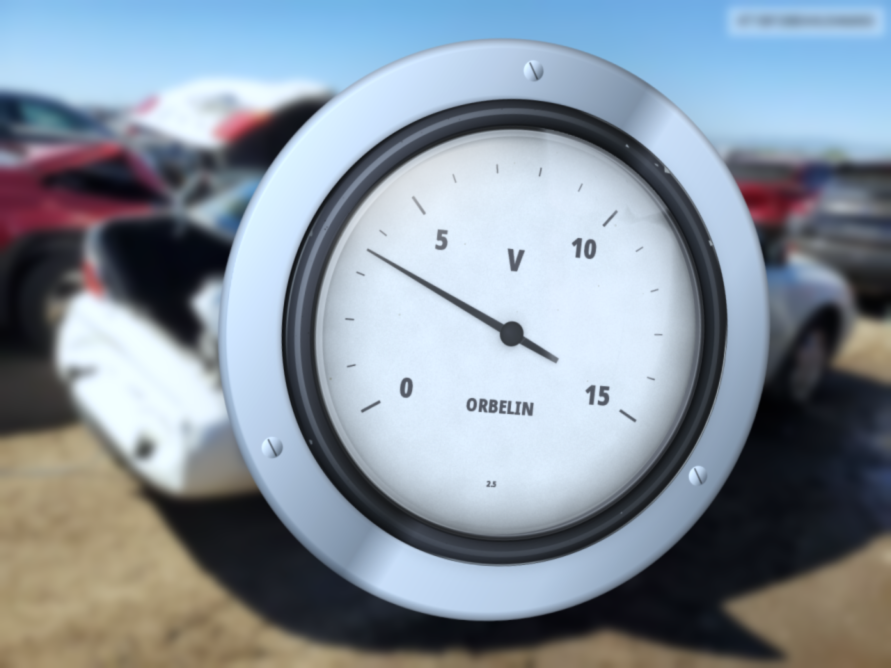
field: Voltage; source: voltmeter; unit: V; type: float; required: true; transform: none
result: 3.5 V
